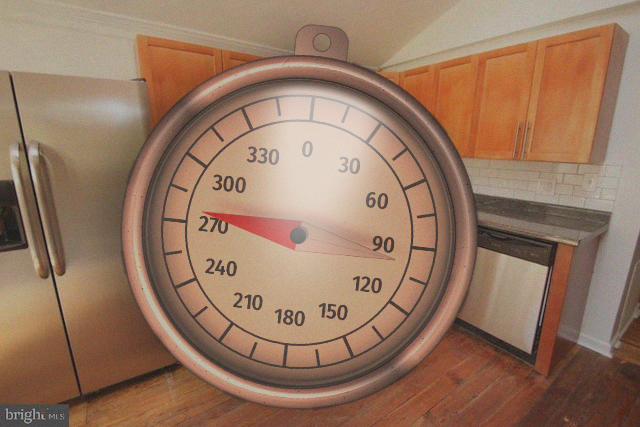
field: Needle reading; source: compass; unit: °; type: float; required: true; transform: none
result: 277.5 °
